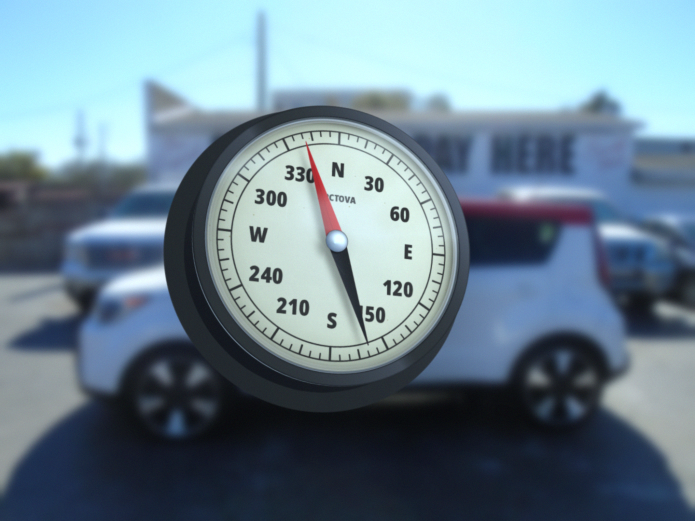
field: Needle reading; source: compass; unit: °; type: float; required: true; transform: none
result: 340 °
